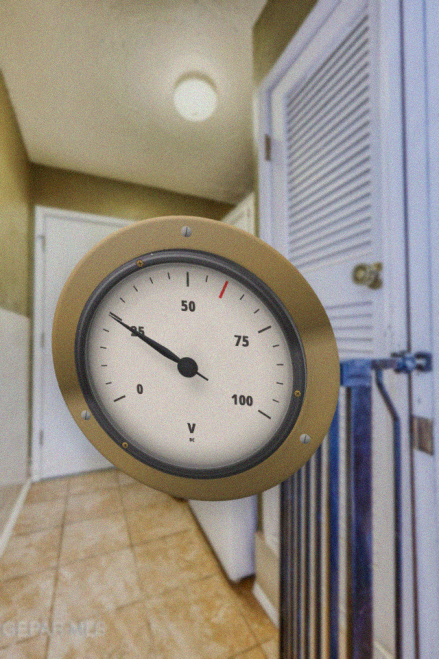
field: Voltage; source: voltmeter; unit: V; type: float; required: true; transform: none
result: 25 V
